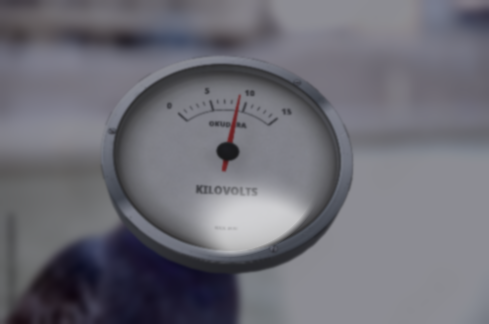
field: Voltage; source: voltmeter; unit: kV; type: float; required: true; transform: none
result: 9 kV
